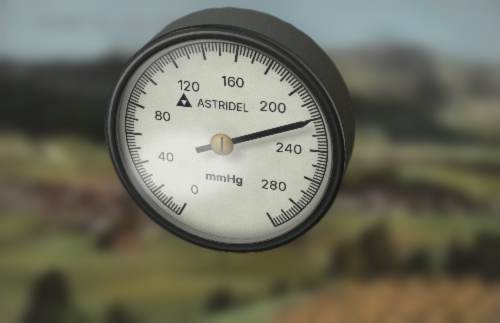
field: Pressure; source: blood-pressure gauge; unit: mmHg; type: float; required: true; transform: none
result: 220 mmHg
